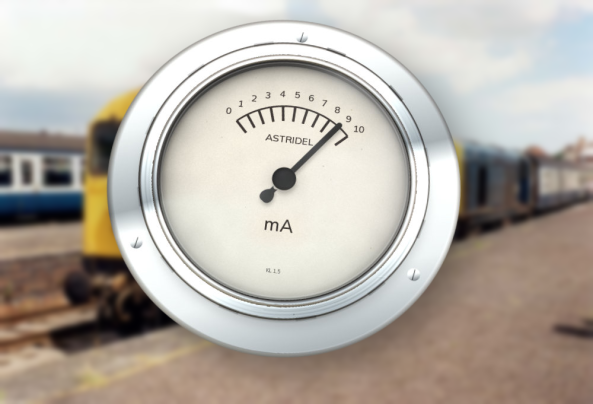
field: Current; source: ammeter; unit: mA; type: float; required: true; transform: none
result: 9 mA
